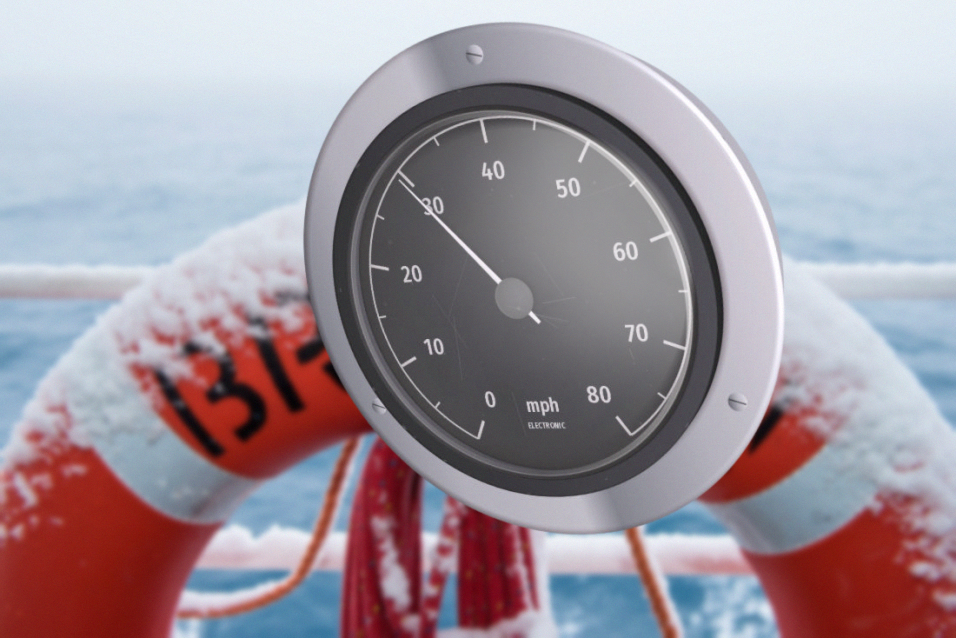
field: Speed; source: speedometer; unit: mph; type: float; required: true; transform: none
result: 30 mph
